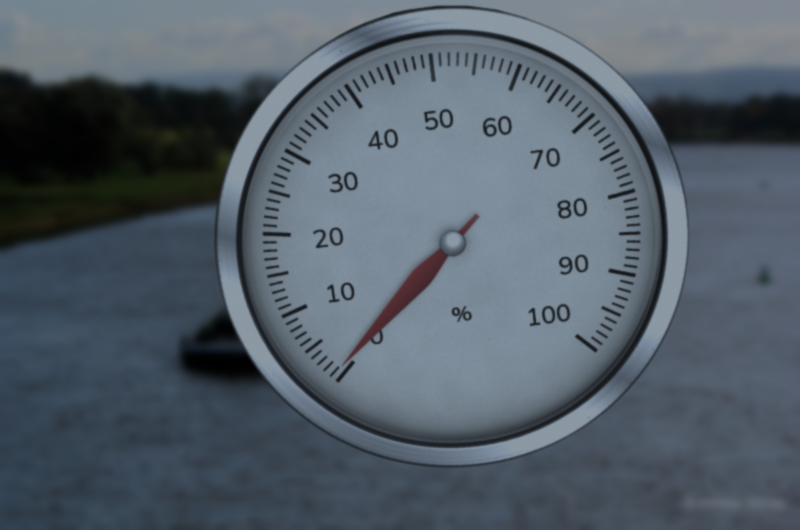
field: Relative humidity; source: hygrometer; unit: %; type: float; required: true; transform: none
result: 1 %
